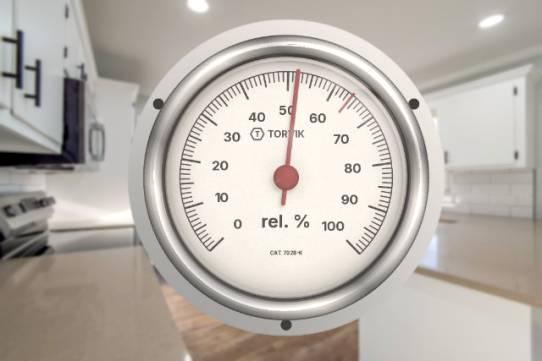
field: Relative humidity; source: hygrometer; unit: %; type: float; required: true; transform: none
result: 52 %
